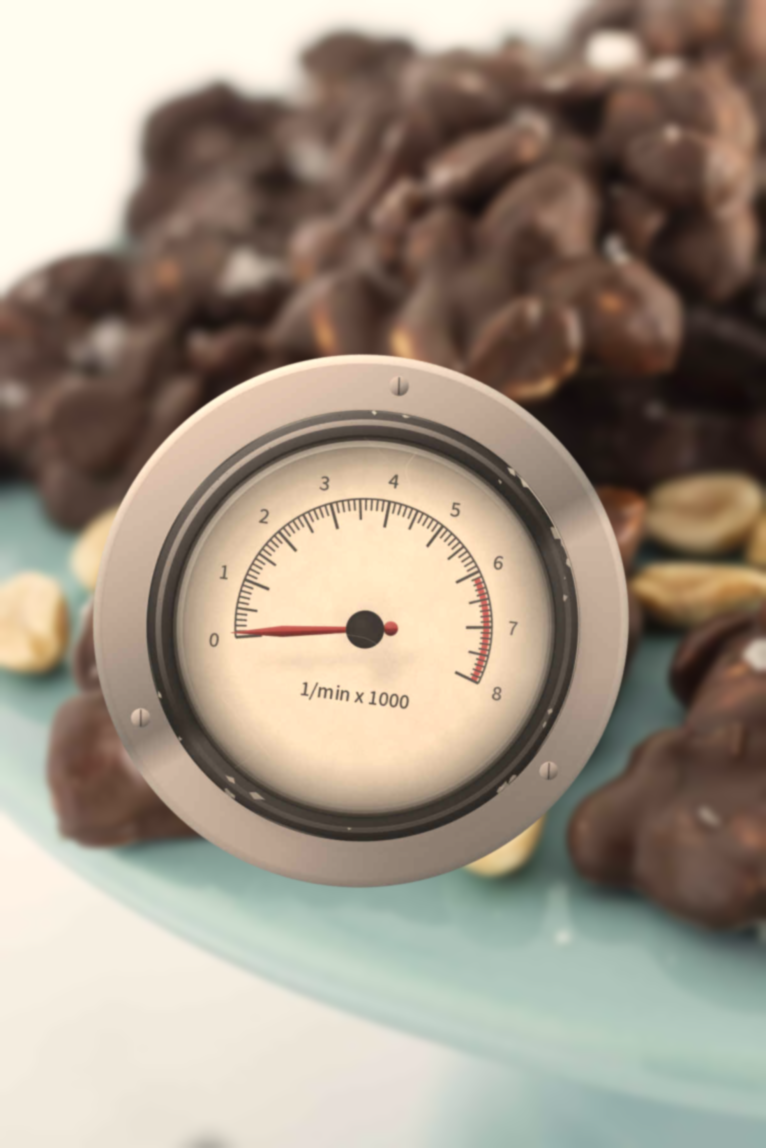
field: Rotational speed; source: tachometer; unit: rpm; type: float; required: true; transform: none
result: 100 rpm
